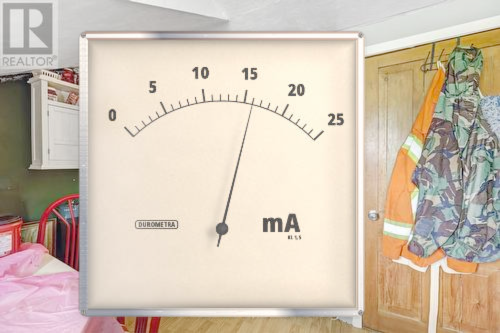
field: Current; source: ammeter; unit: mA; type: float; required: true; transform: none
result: 16 mA
